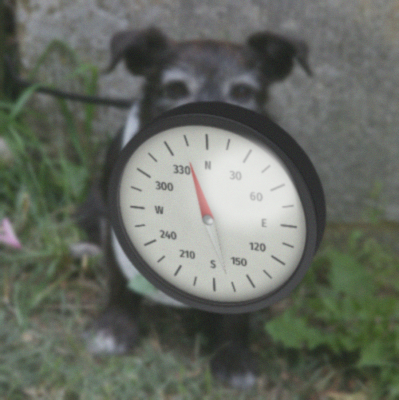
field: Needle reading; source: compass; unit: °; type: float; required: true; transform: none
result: 345 °
